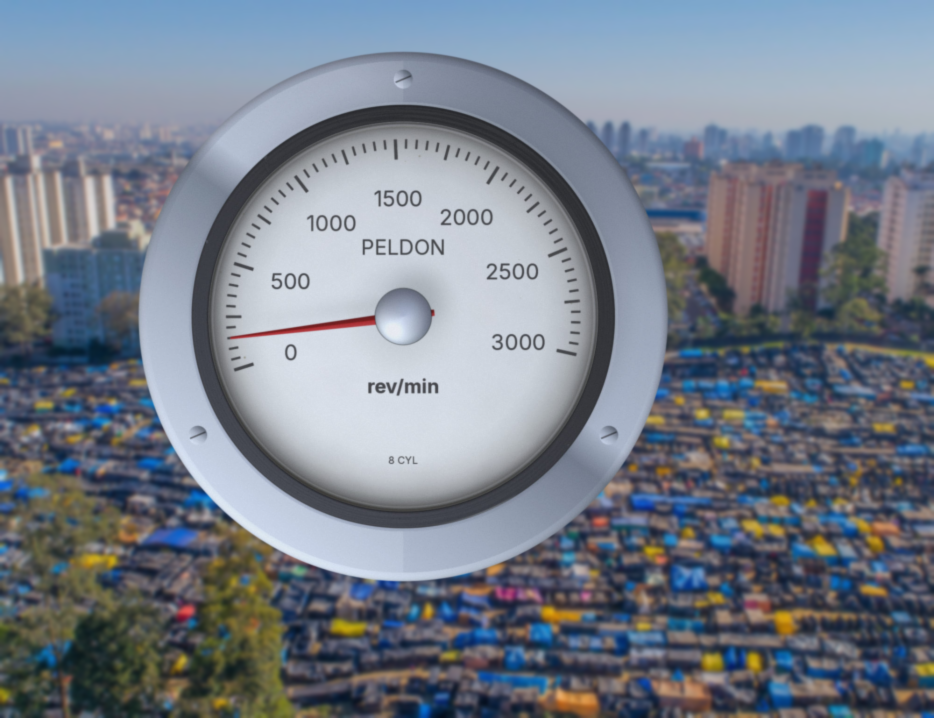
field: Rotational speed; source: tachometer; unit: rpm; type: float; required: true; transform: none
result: 150 rpm
